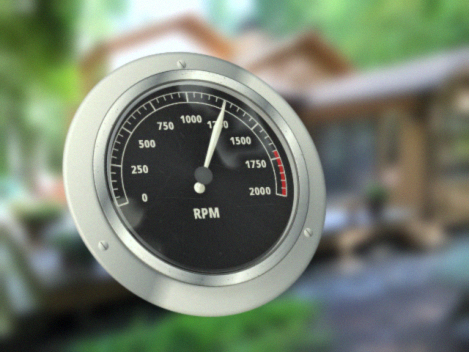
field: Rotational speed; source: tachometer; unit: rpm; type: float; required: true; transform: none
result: 1250 rpm
